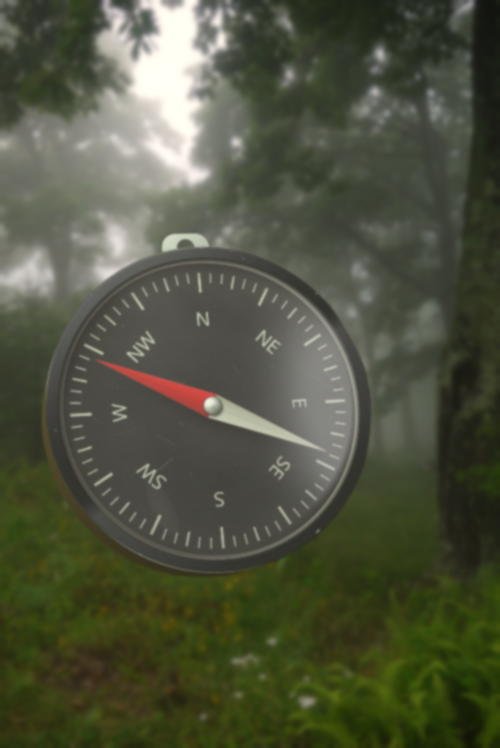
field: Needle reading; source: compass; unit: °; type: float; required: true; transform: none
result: 295 °
